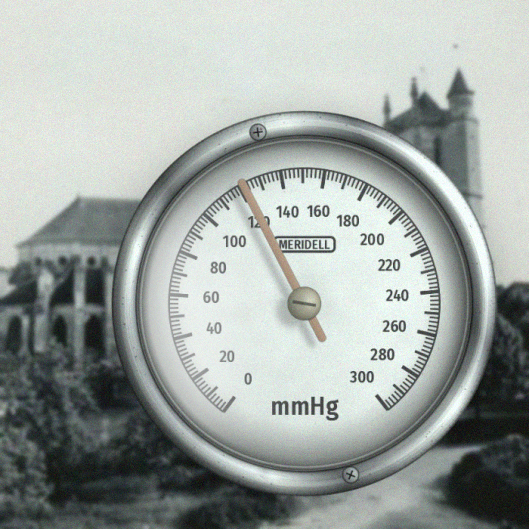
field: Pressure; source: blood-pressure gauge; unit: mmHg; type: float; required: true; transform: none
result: 122 mmHg
